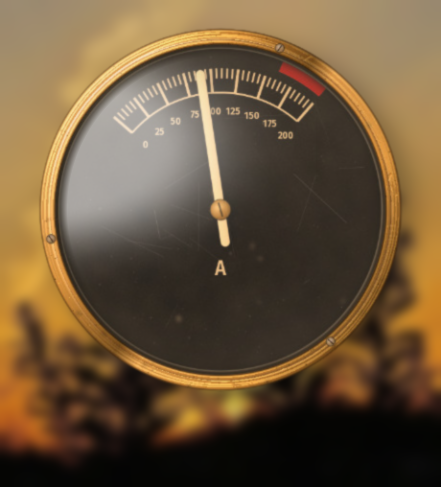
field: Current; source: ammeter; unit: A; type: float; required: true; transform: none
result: 90 A
